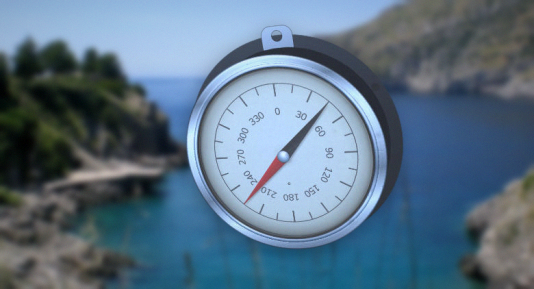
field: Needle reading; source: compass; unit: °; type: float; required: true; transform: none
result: 225 °
